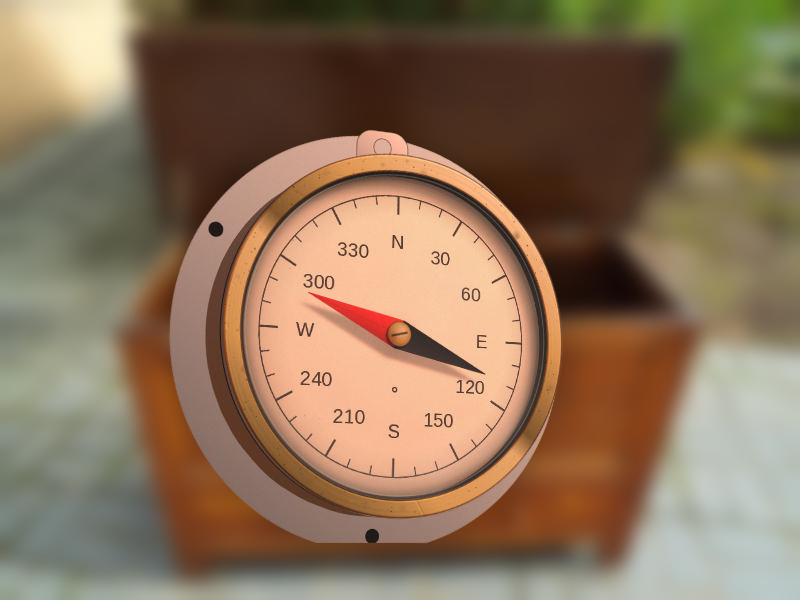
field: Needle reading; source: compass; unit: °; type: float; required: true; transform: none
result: 290 °
